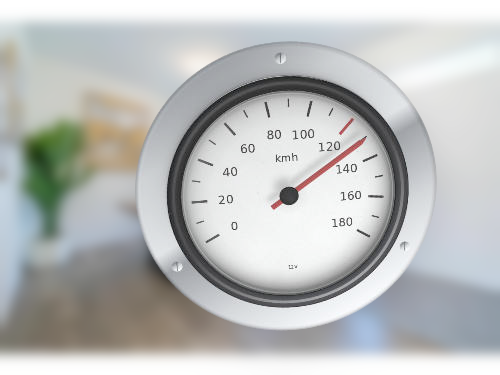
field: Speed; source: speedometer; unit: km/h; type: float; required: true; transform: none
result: 130 km/h
